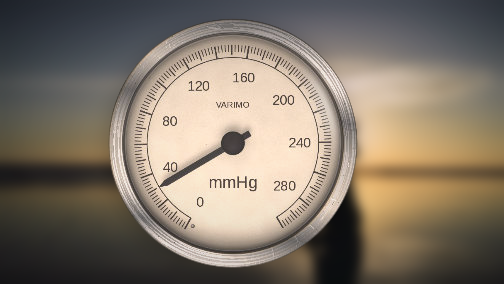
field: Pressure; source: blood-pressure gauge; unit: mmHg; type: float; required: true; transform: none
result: 30 mmHg
